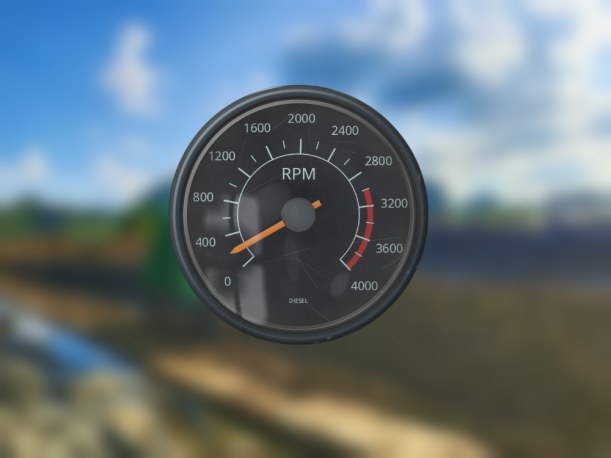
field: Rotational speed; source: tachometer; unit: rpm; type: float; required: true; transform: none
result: 200 rpm
